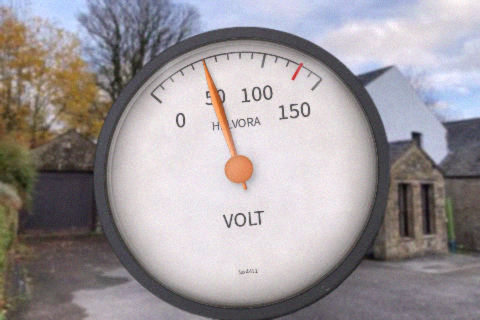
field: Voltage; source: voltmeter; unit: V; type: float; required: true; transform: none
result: 50 V
